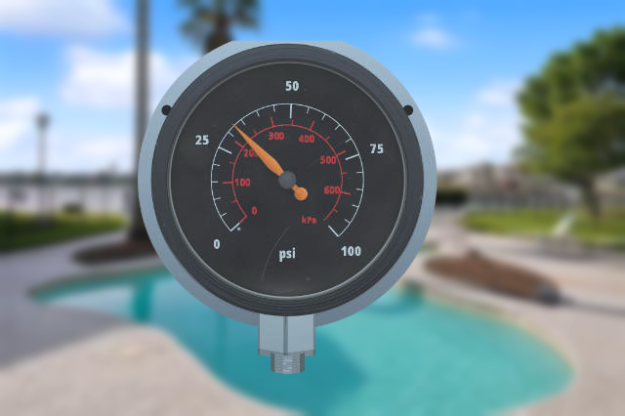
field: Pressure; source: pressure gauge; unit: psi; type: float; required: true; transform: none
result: 32.5 psi
